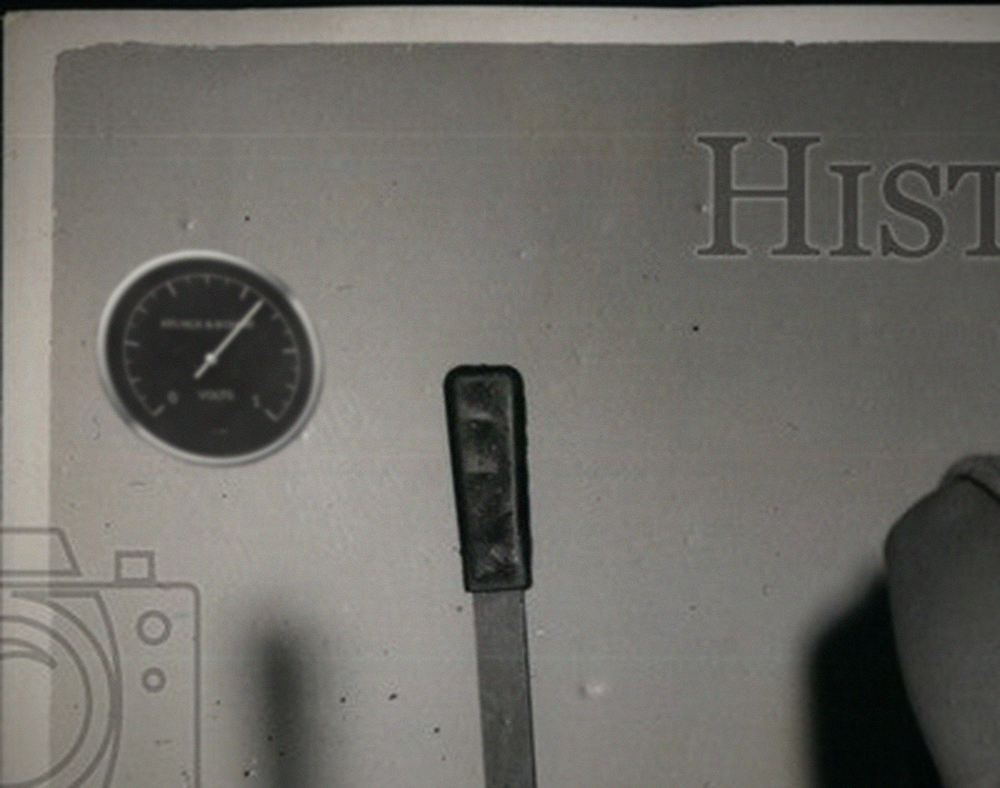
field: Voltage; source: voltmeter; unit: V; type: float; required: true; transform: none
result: 0.65 V
